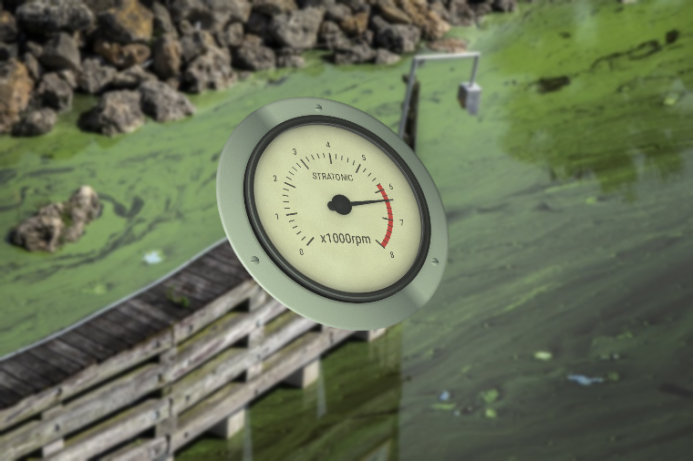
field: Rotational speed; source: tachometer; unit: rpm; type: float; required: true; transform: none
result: 6400 rpm
